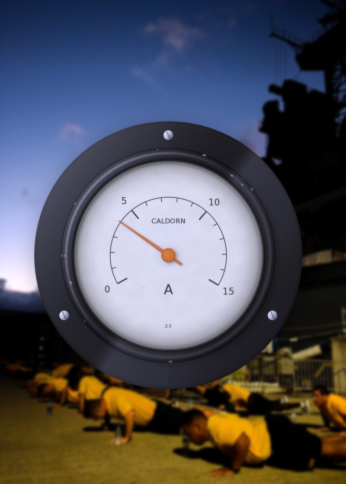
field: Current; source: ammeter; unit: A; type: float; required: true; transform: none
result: 4 A
